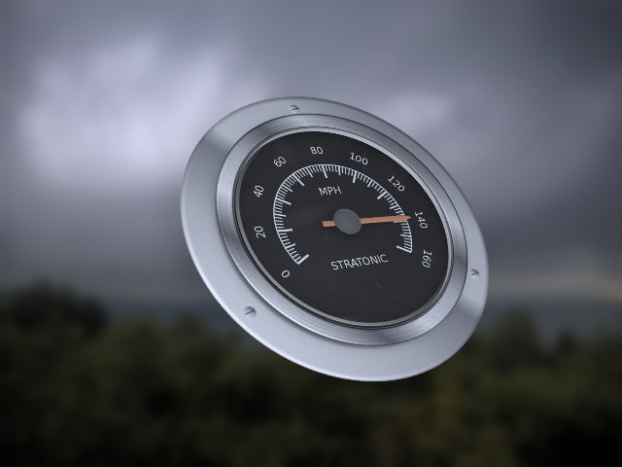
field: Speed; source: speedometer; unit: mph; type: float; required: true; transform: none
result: 140 mph
